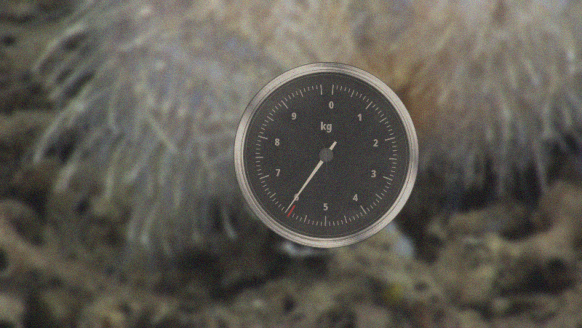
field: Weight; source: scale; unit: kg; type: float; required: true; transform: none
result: 6 kg
